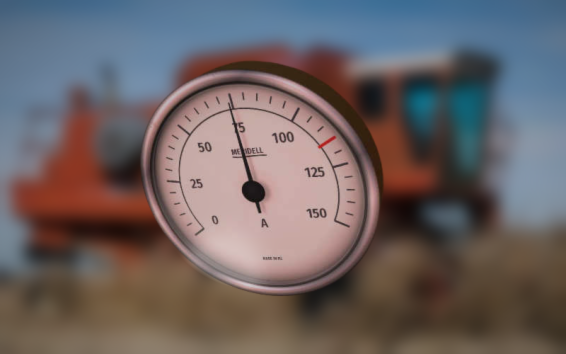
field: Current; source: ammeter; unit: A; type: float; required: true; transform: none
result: 75 A
